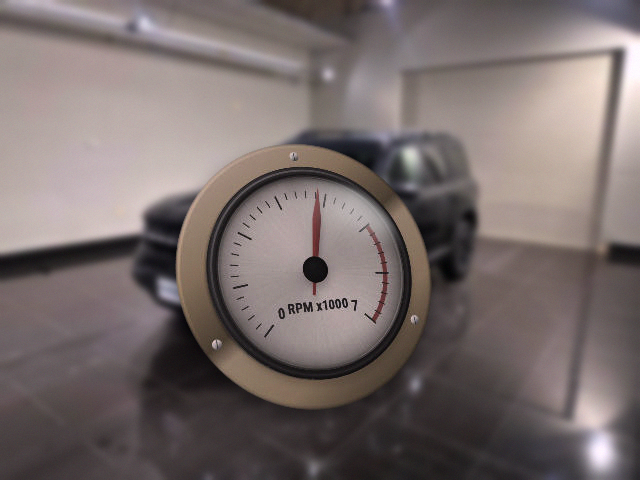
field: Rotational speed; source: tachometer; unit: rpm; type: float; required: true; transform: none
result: 3800 rpm
